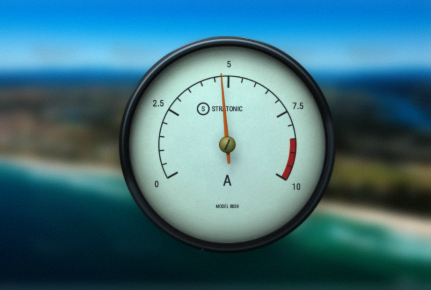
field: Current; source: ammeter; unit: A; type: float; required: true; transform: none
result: 4.75 A
